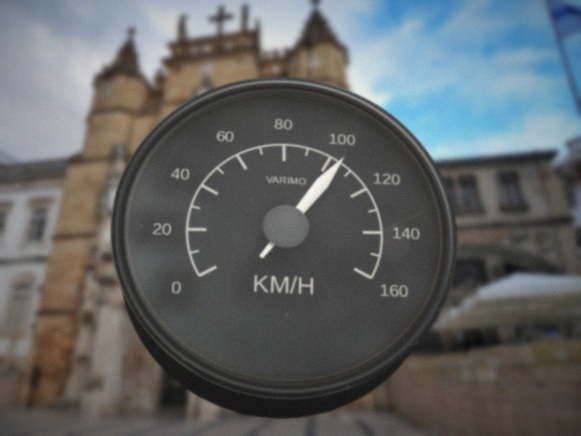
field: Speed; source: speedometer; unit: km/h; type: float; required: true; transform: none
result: 105 km/h
